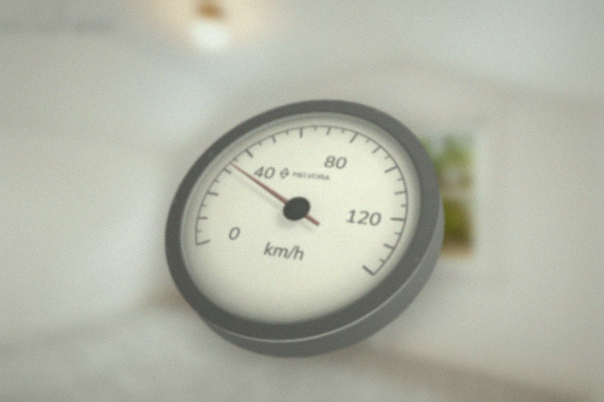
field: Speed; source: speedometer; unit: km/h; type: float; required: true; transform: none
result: 32.5 km/h
